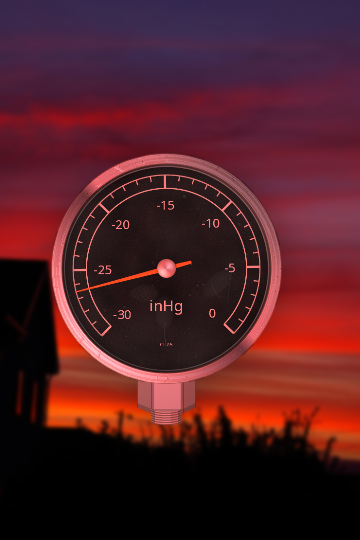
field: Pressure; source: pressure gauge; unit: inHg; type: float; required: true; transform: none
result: -26.5 inHg
